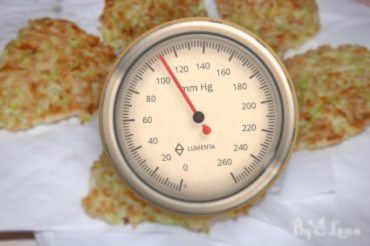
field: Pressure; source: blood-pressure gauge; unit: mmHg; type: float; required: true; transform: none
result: 110 mmHg
